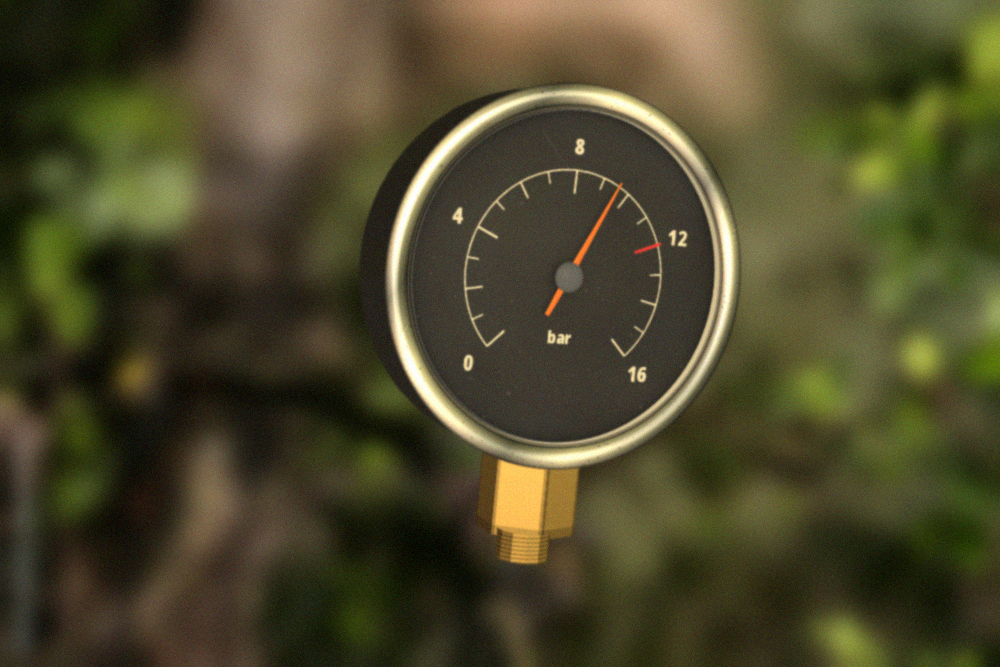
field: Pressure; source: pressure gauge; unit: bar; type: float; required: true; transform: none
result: 9.5 bar
